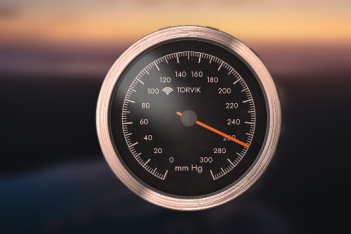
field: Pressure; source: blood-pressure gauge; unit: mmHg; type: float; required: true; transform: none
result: 260 mmHg
